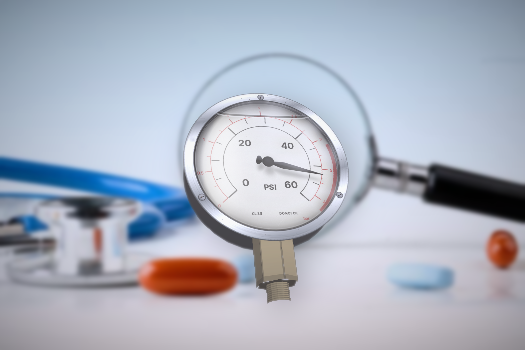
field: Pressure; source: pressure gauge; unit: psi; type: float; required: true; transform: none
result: 52.5 psi
